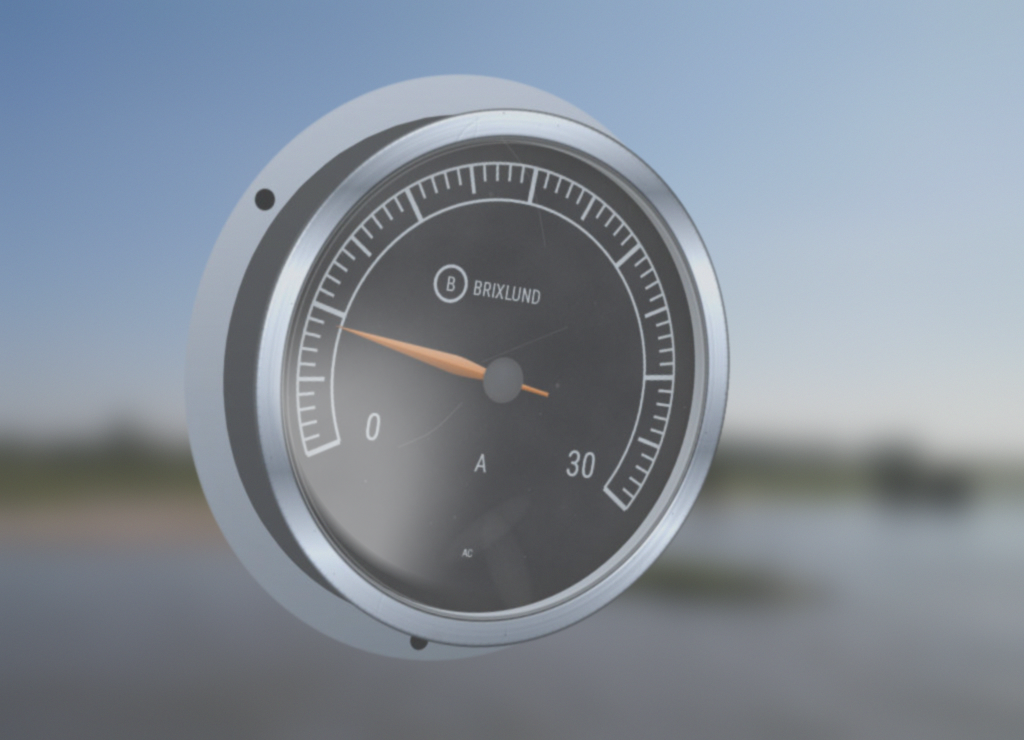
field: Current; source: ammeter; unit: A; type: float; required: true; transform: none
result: 4.5 A
